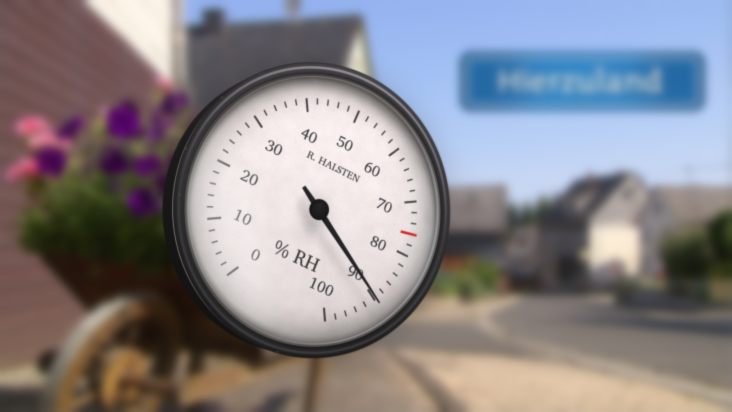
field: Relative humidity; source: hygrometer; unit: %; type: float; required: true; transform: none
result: 90 %
